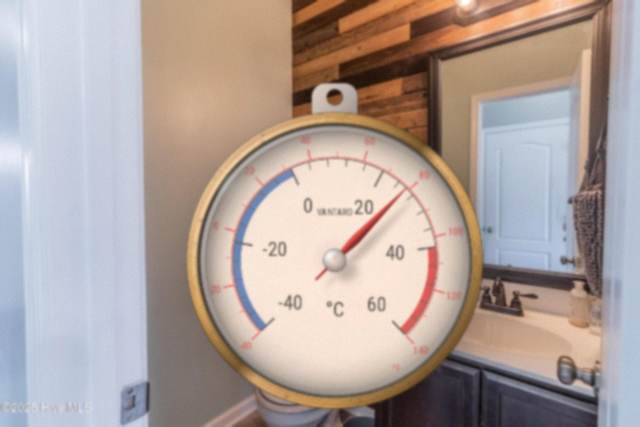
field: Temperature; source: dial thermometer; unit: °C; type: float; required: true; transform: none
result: 26 °C
